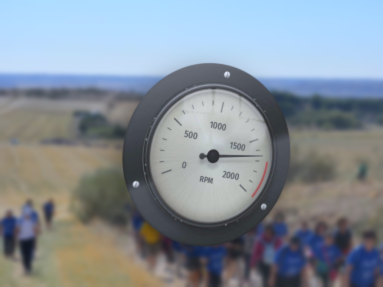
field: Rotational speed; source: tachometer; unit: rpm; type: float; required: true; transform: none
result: 1650 rpm
